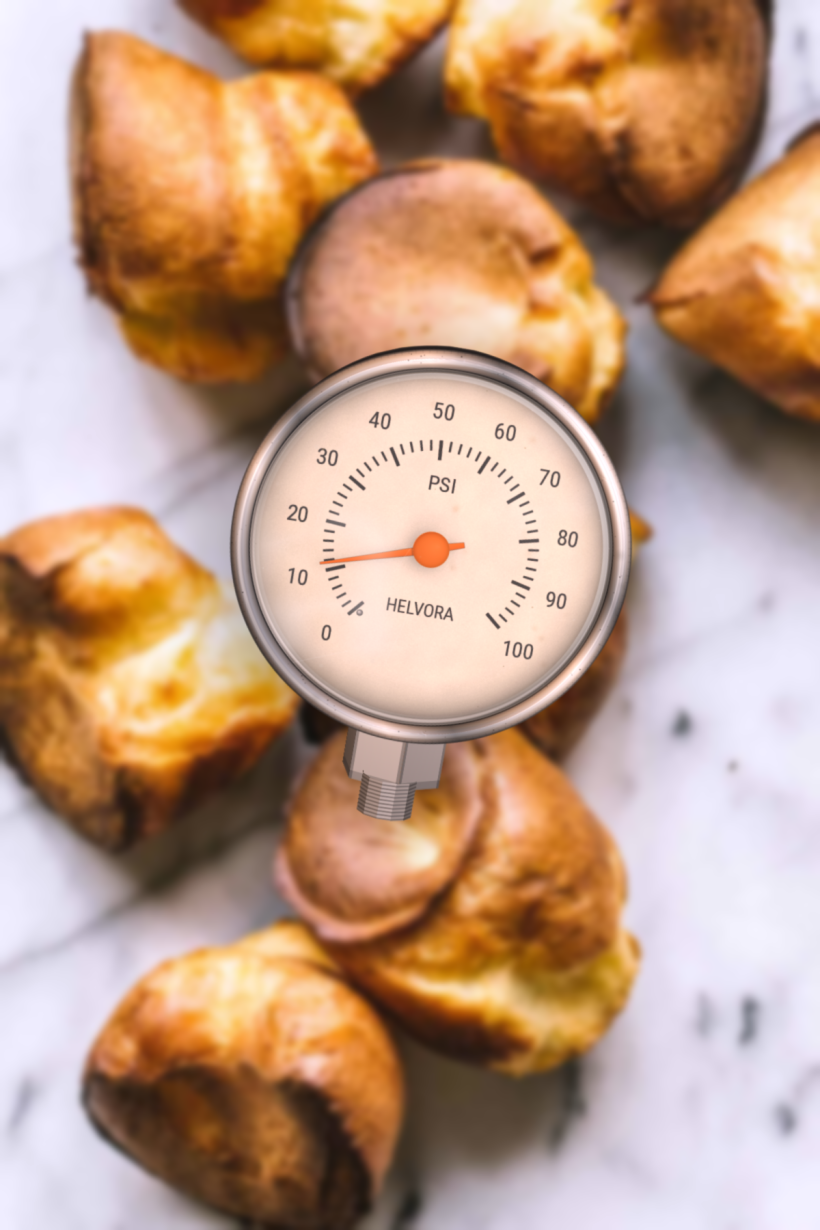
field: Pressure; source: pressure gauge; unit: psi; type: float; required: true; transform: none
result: 12 psi
